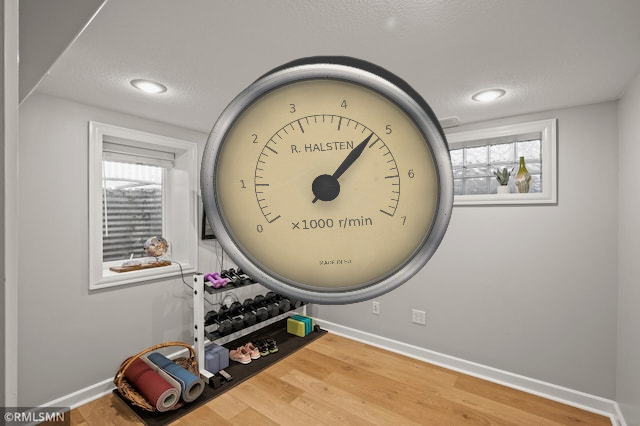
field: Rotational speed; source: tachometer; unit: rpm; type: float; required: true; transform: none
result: 4800 rpm
